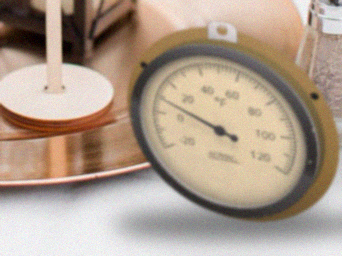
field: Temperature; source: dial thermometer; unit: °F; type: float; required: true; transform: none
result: 10 °F
